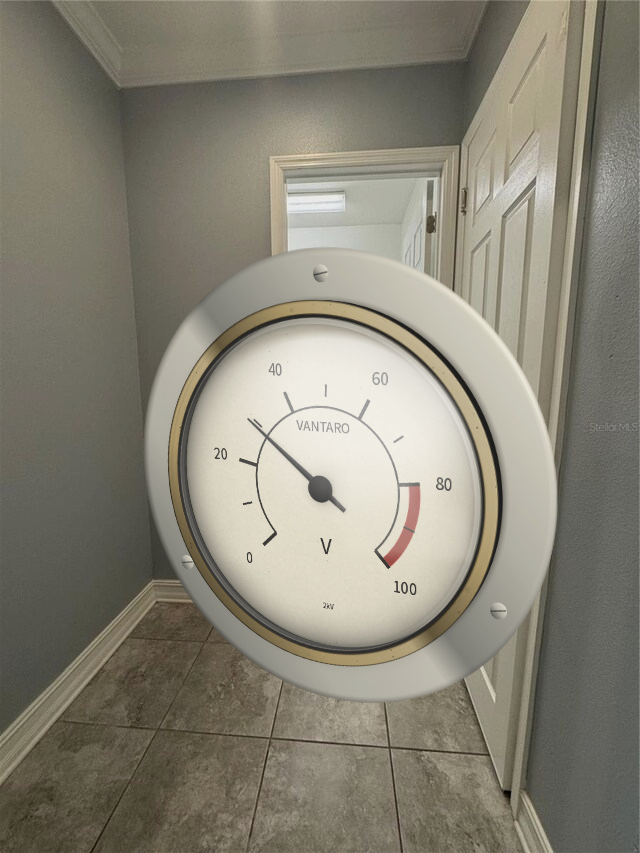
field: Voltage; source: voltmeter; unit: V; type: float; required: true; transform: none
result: 30 V
